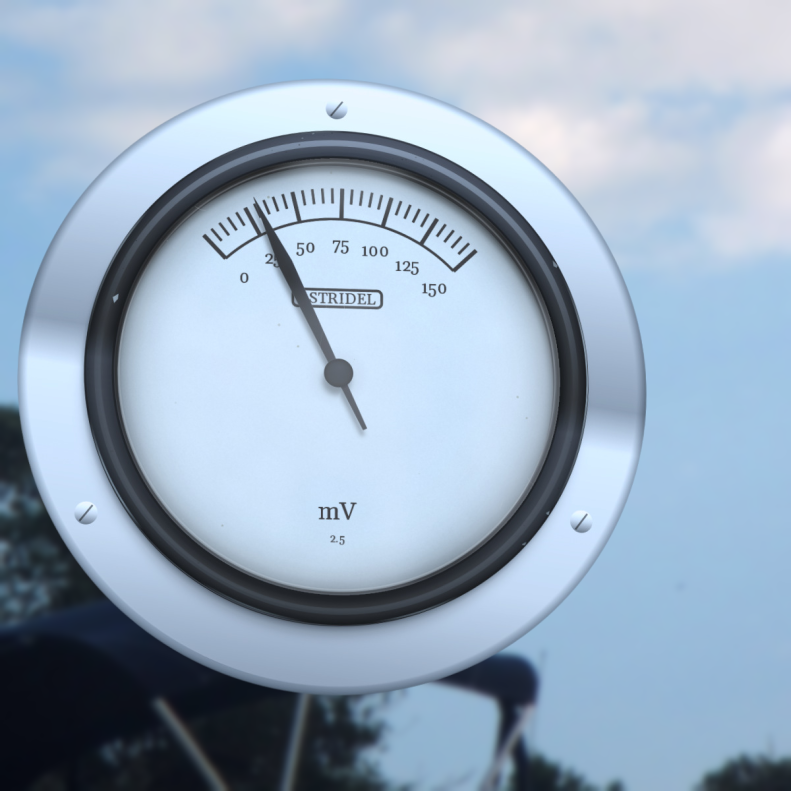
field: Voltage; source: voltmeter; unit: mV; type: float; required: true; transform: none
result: 30 mV
